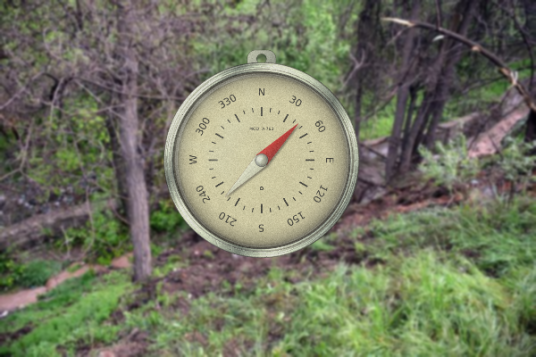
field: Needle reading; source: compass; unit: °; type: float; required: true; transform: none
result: 45 °
